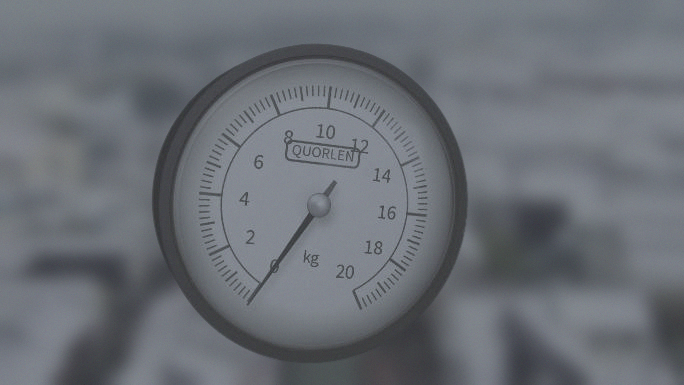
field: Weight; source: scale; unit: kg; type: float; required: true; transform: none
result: 0 kg
